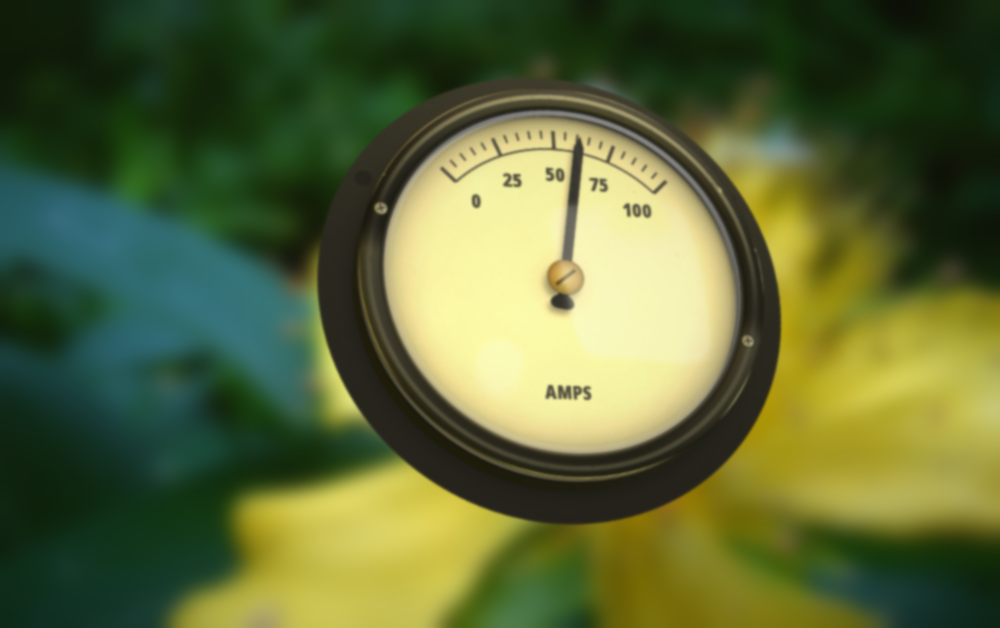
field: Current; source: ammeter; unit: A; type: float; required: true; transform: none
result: 60 A
